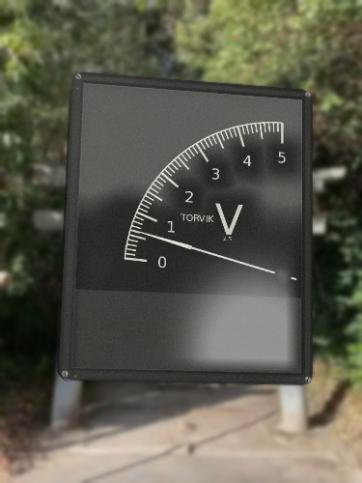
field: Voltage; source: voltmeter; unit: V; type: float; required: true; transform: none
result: 0.6 V
